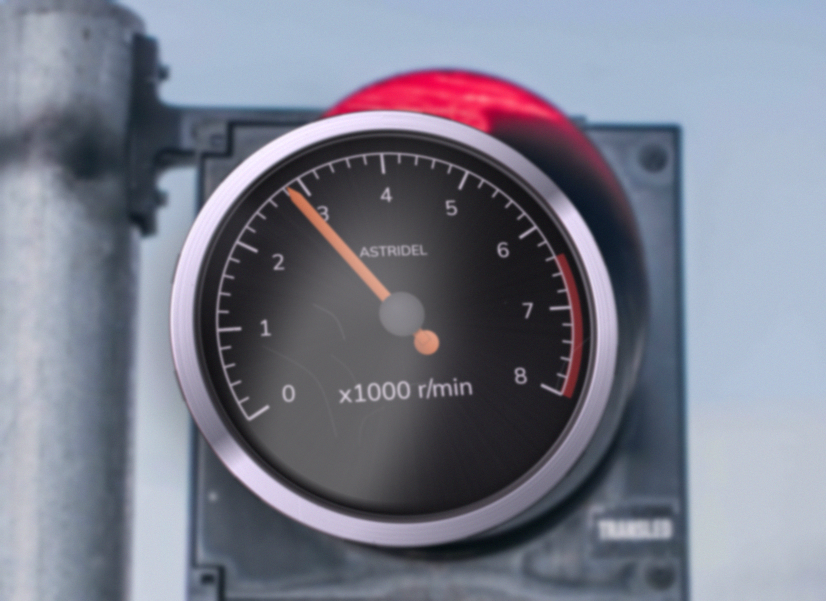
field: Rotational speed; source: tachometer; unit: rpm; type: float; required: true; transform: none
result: 2800 rpm
